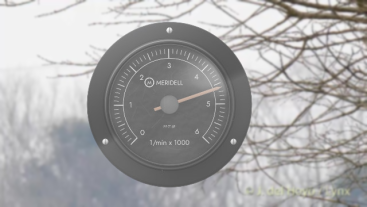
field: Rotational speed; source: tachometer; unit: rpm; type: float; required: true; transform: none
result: 4600 rpm
